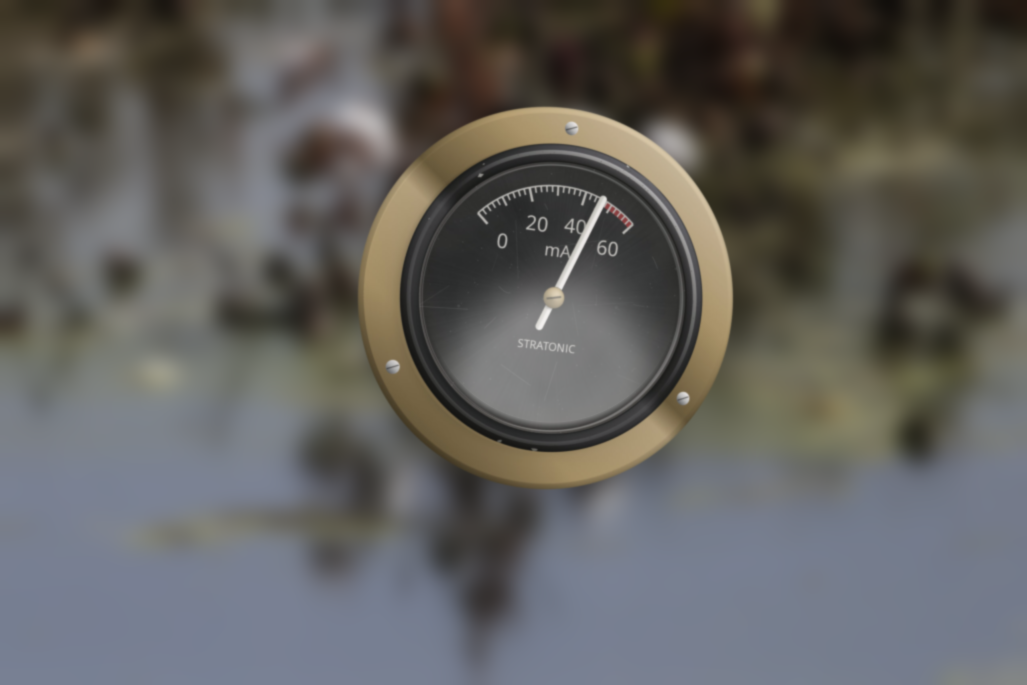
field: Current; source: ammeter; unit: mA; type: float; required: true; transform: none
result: 46 mA
